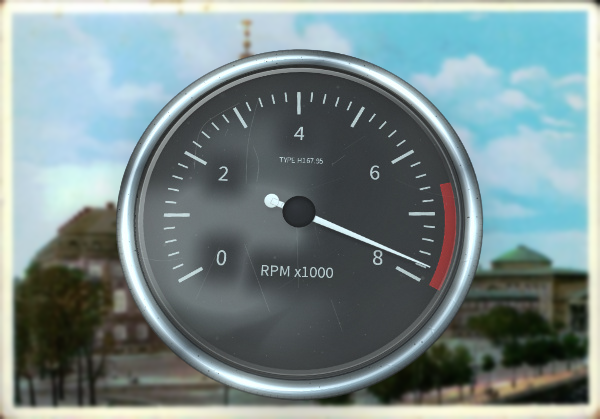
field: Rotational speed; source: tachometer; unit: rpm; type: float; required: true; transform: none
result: 7800 rpm
